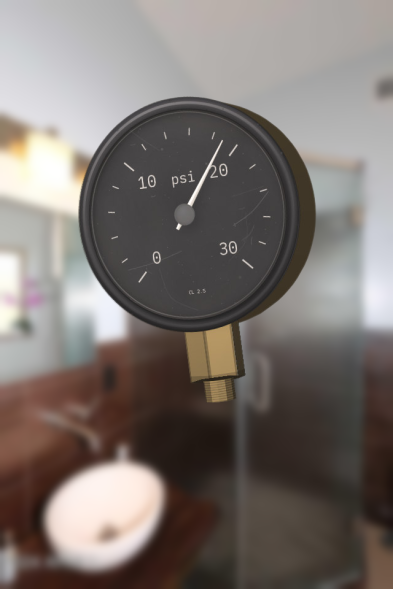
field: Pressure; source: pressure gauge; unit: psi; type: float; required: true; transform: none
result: 19 psi
